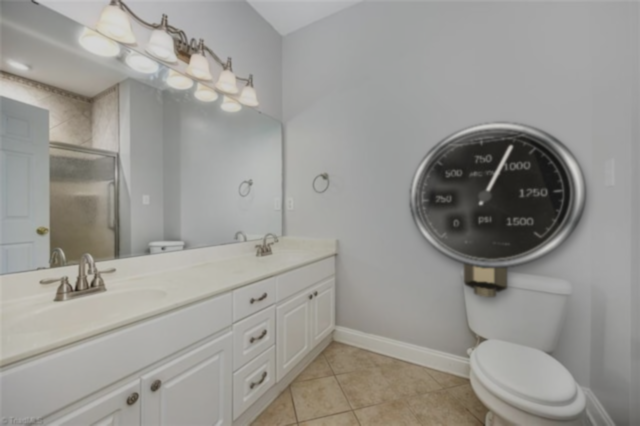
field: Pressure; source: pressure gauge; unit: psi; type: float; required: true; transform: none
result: 900 psi
